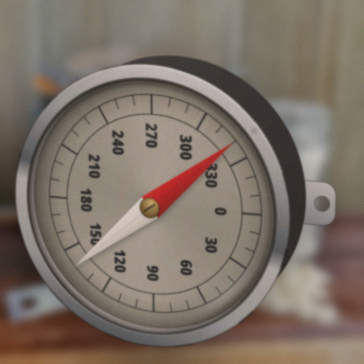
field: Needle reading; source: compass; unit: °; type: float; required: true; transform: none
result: 320 °
